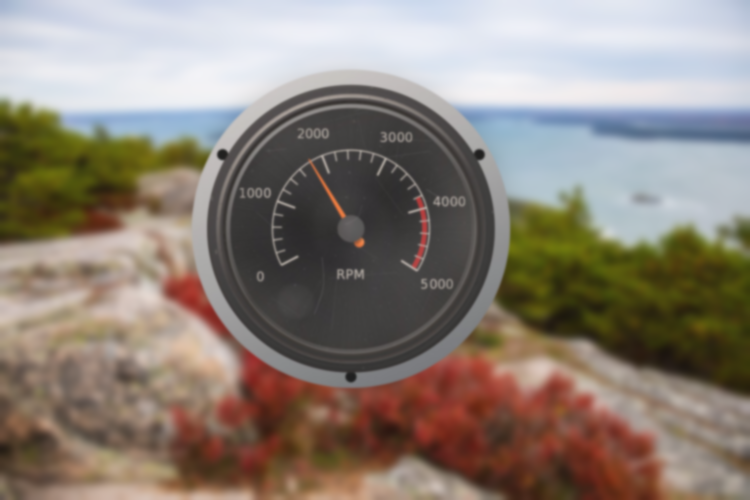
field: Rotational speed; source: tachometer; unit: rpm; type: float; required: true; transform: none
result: 1800 rpm
